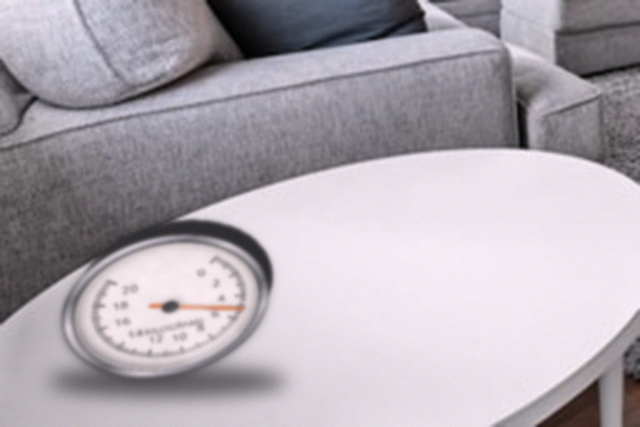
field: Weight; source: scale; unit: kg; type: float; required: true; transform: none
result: 5 kg
